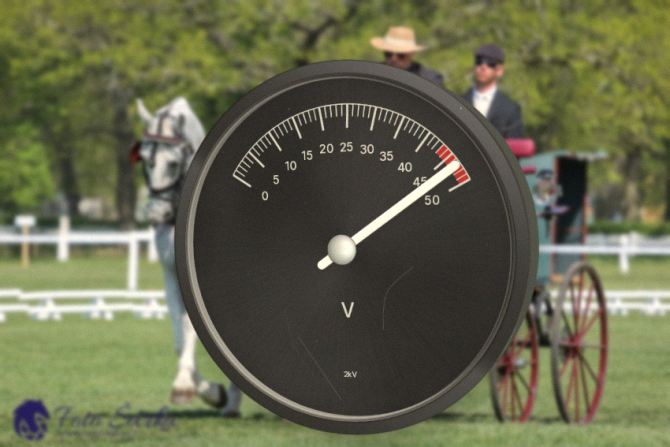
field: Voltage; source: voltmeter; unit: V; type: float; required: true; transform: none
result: 47 V
